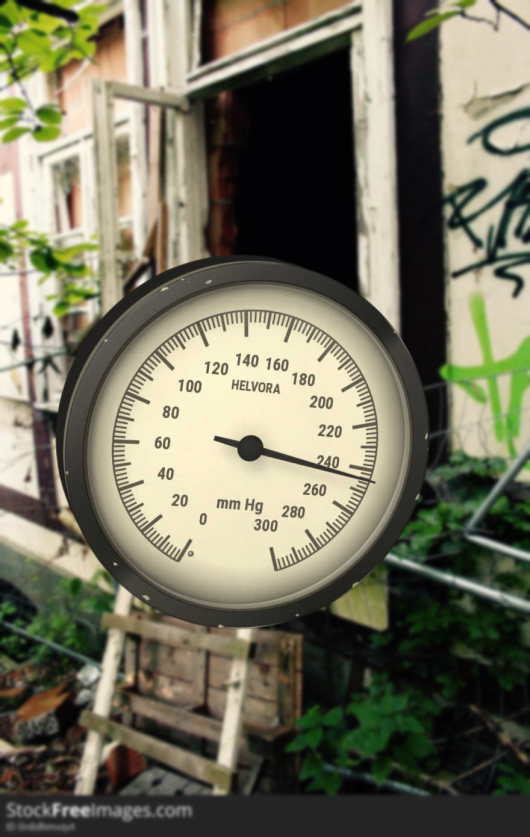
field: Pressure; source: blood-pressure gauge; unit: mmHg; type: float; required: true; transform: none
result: 244 mmHg
